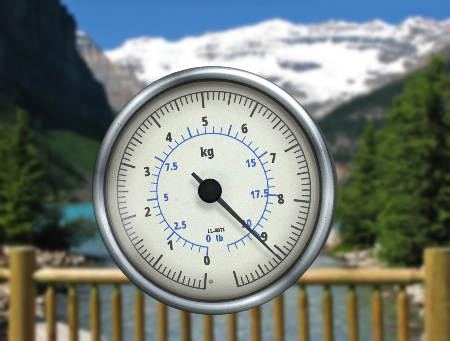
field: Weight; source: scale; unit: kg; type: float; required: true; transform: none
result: 9.1 kg
